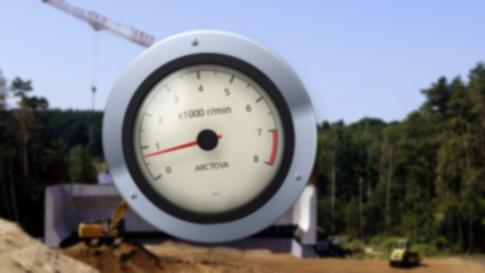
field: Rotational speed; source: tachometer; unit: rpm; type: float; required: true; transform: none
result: 750 rpm
